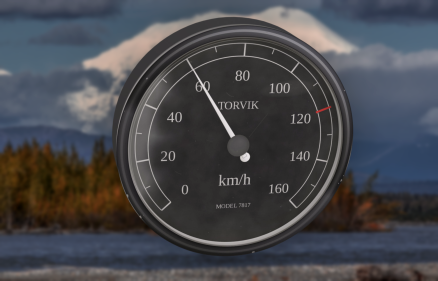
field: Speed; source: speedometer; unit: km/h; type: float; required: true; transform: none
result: 60 km/h
